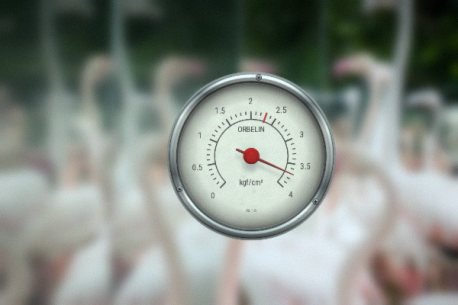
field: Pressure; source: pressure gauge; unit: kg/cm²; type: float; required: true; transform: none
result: 3.7 kg/cm²
